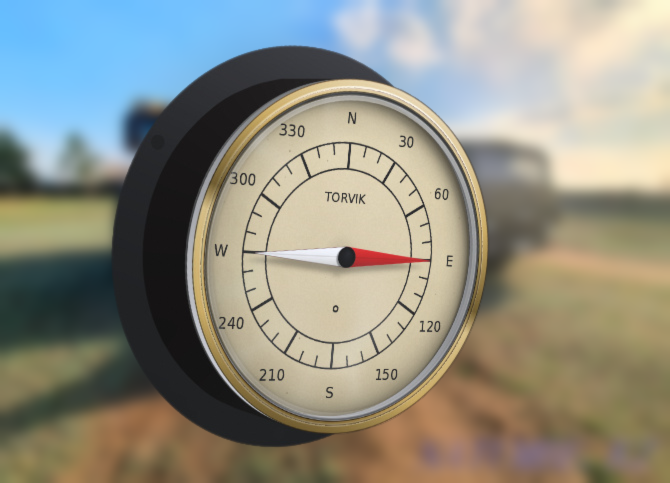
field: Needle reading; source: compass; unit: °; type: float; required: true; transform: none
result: 90 °
